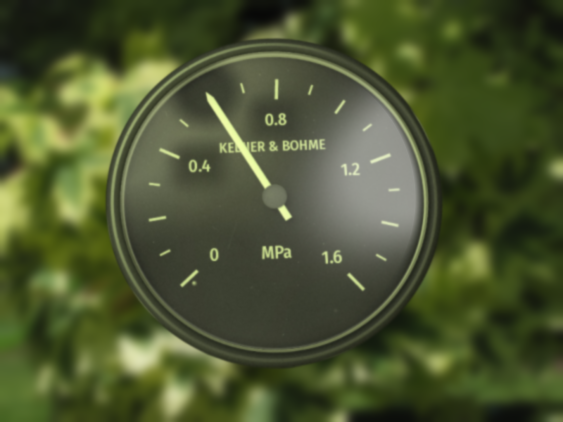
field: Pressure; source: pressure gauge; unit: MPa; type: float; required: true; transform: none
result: 0.6 MPa
